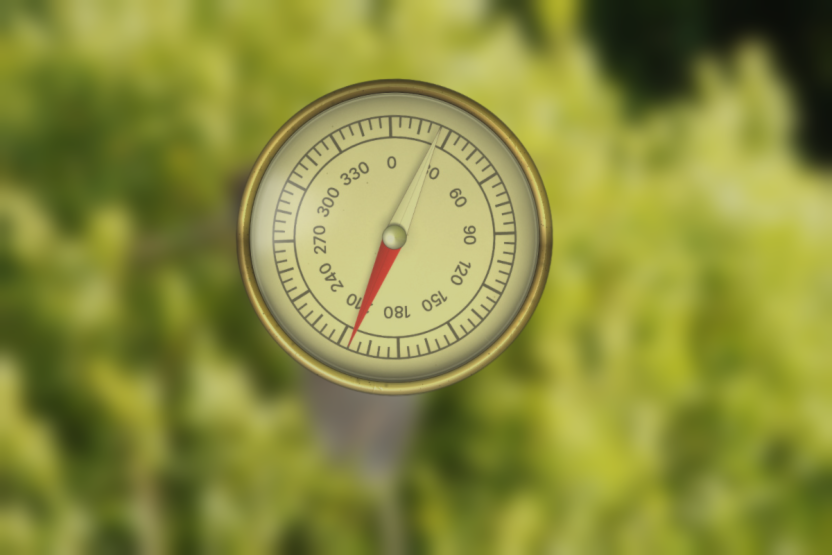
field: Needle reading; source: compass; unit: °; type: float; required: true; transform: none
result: 205 °
